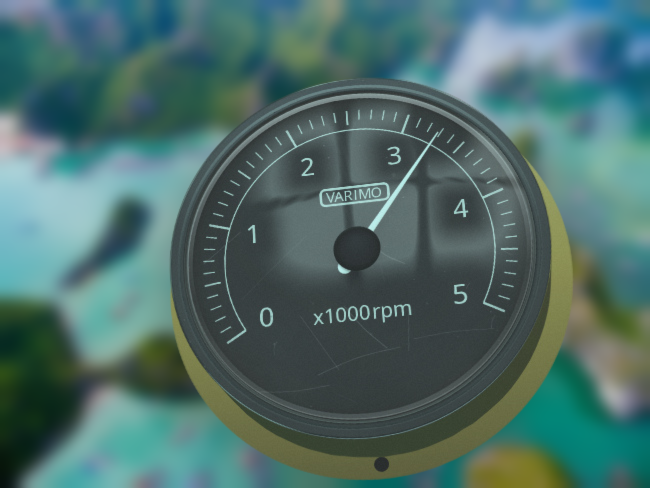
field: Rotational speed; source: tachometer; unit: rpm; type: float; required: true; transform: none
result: 3300 rpm
